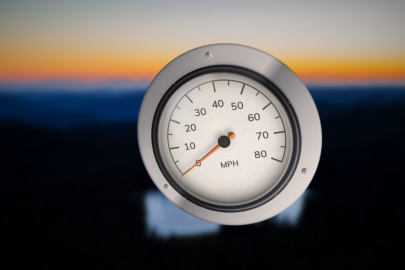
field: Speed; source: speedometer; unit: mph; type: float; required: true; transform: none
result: 0 mph
